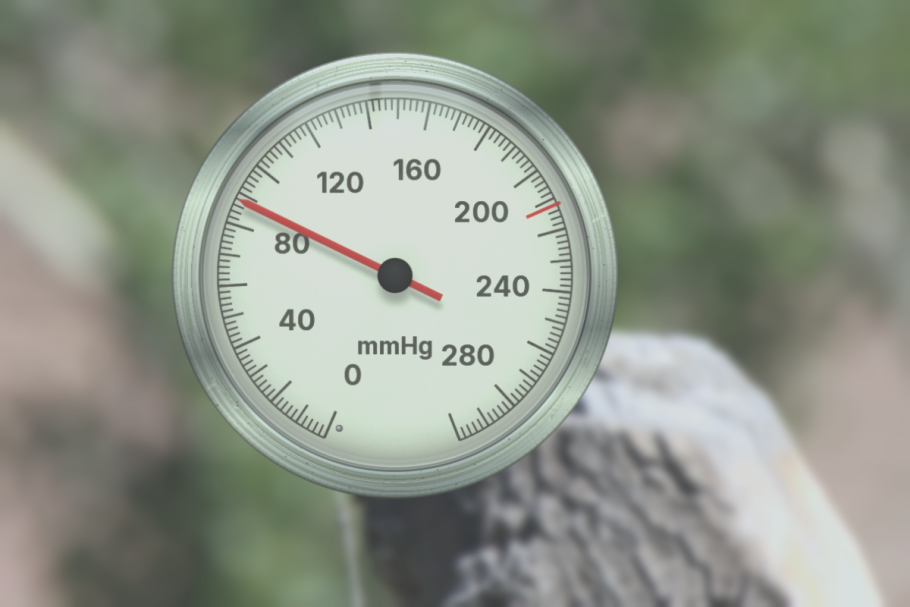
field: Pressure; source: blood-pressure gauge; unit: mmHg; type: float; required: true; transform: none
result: 88 mmHg
